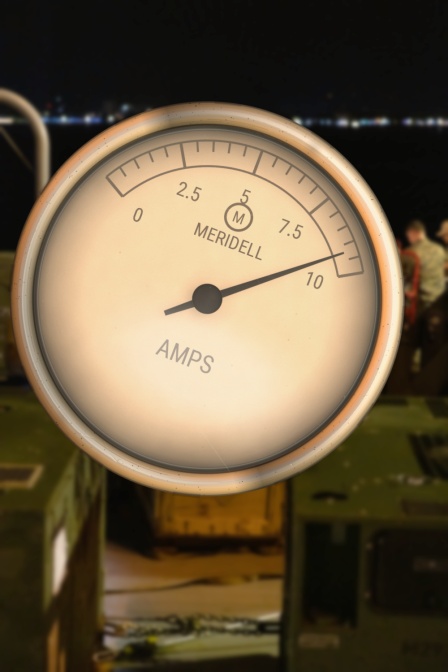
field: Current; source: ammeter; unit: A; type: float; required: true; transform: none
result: 9.25 A
